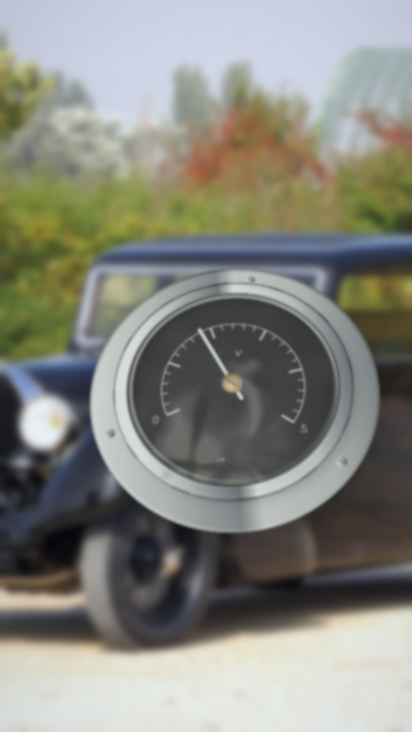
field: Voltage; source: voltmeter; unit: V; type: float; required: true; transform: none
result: 1.8 V
